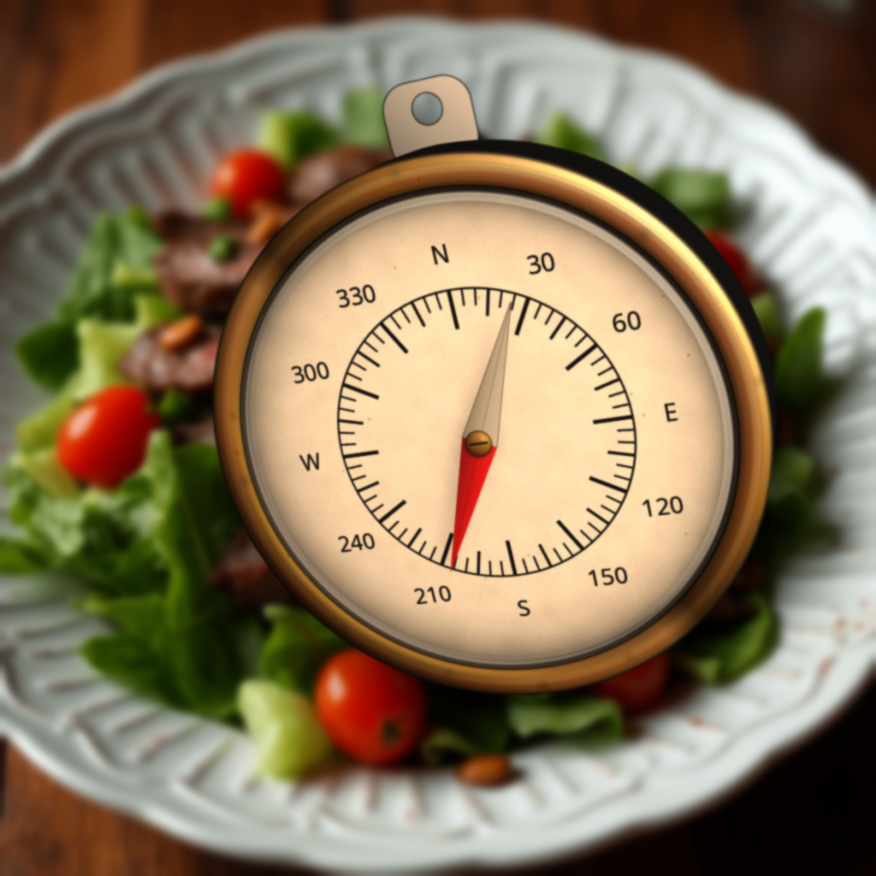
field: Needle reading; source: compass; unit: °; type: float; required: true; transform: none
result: 205 °
